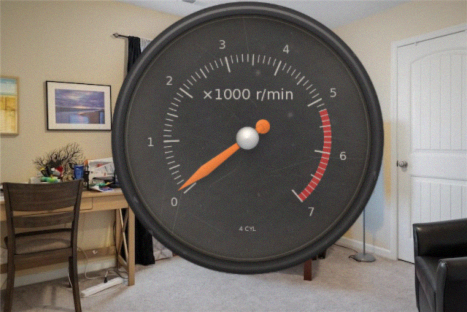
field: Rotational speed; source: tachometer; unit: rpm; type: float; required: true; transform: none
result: 100 rpm
